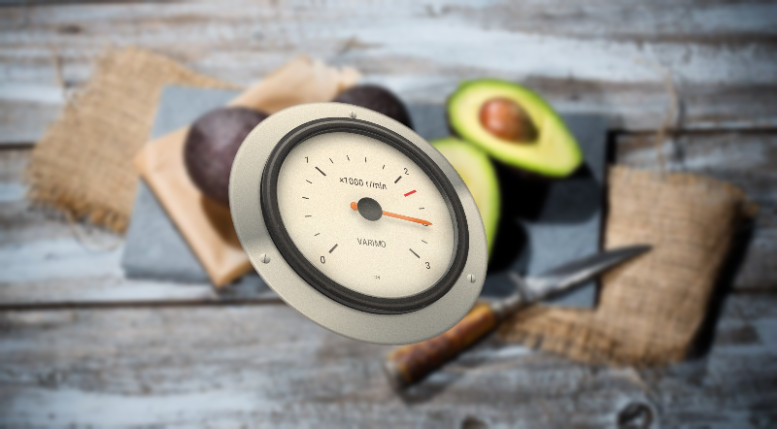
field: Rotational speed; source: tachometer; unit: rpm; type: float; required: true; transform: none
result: 2600 rpm
